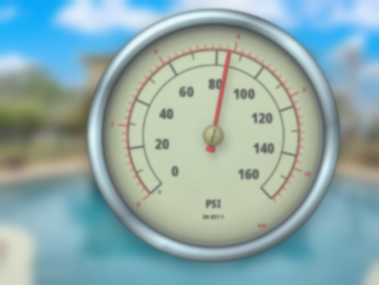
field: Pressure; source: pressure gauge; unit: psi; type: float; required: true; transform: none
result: 85 psi
